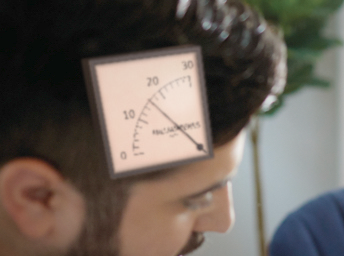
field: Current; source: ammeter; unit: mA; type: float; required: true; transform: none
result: 16 mA
